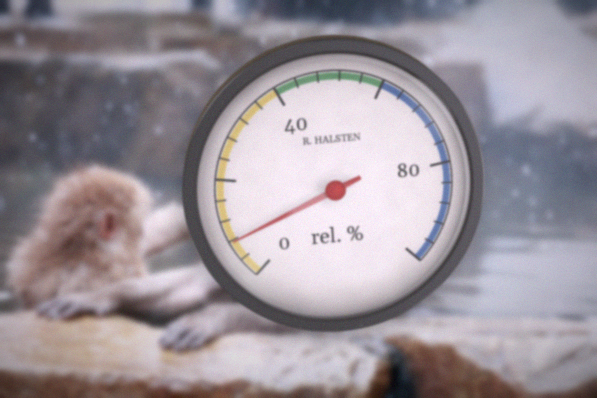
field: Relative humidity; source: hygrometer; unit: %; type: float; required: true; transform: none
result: 8 %
